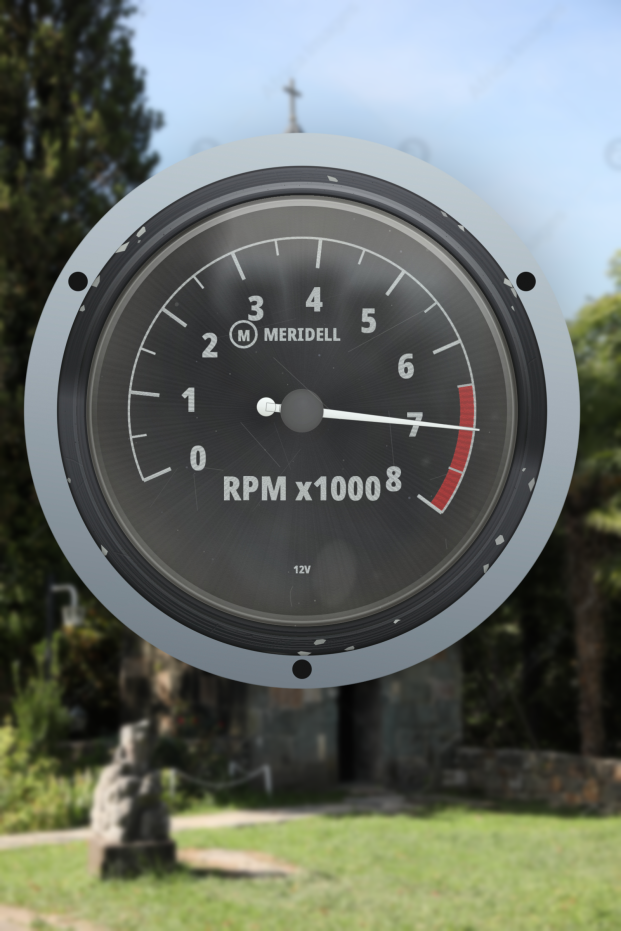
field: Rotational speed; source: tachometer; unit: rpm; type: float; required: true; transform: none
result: 7000 rpm
